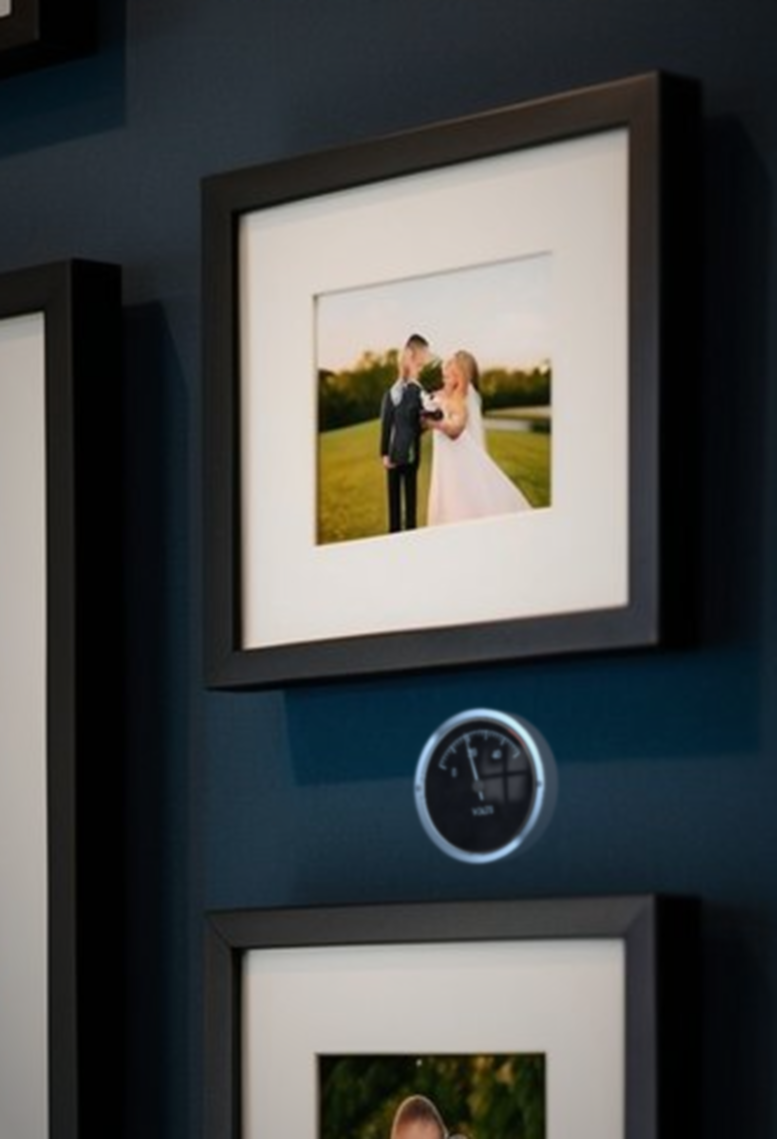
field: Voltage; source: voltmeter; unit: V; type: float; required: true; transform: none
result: 20 V
